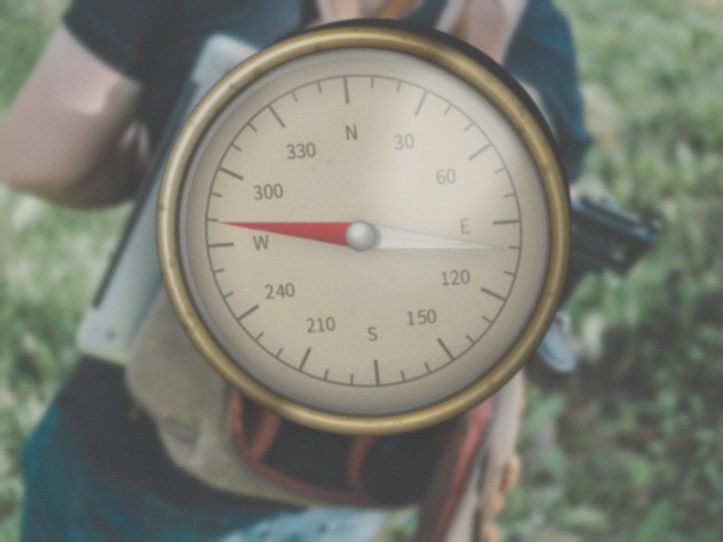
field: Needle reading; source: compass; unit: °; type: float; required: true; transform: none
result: 280 °
